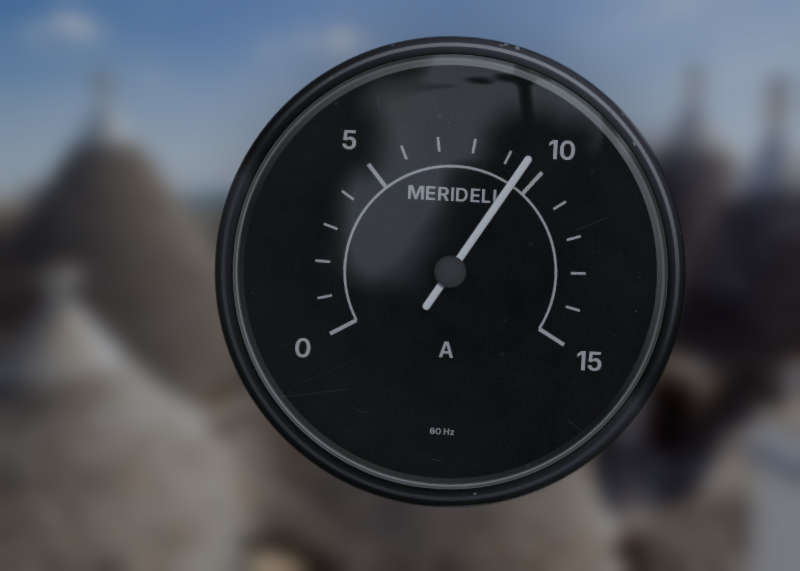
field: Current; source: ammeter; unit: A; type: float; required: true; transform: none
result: 9.5 A
